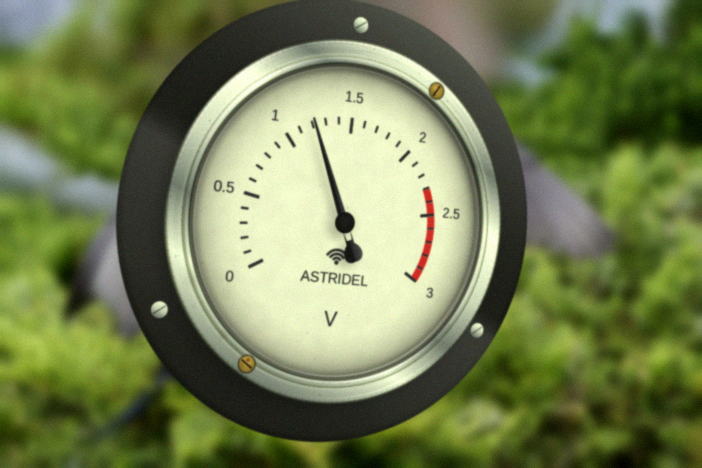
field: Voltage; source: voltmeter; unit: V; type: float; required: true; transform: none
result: 1.2 V
